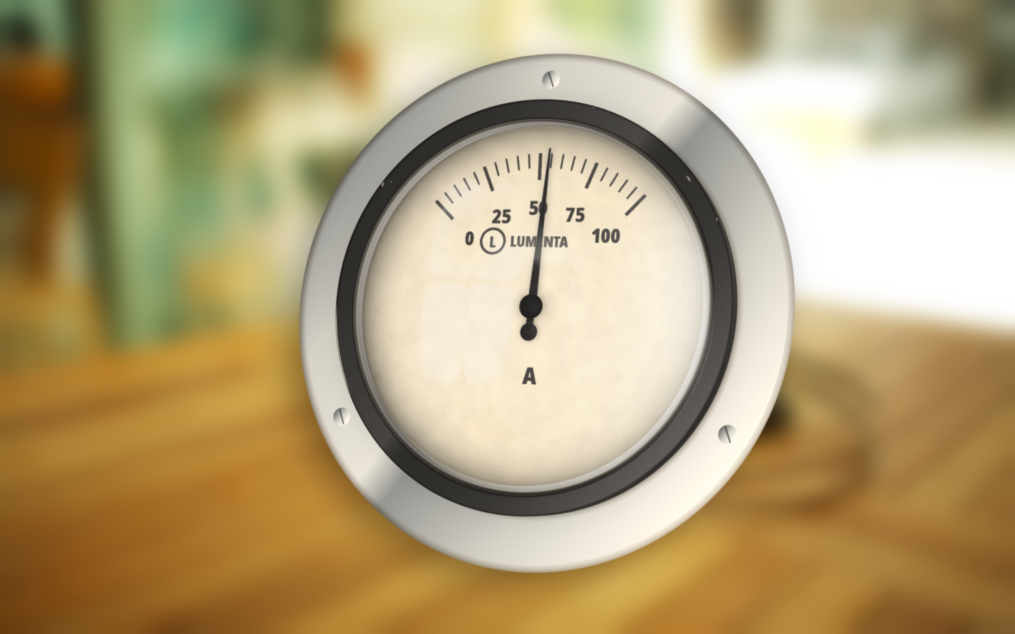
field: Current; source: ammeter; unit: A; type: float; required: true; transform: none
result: 55 A
